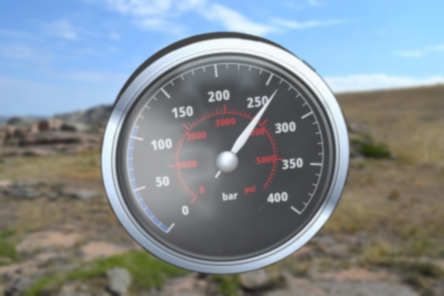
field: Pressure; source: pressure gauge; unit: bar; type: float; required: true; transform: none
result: 260 bar
